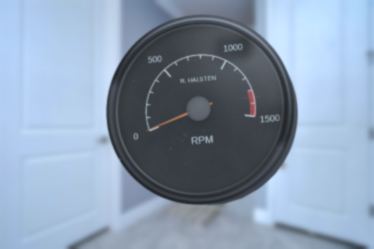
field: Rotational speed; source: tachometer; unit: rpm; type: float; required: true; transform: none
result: 0 rpm
